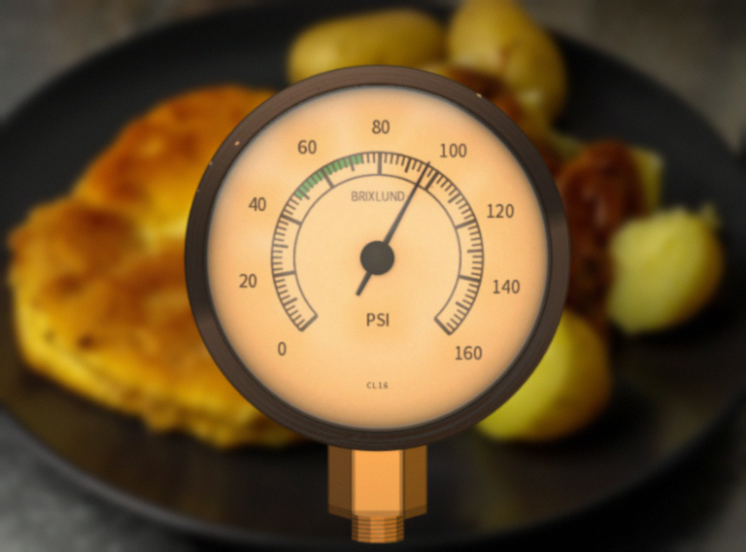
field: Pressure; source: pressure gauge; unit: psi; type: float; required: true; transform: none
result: 96 psi
